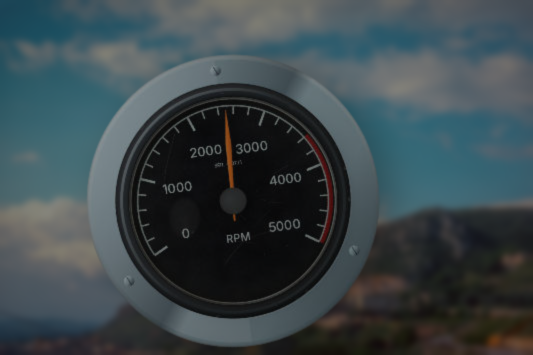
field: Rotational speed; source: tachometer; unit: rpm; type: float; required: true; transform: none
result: 2500 rpm
